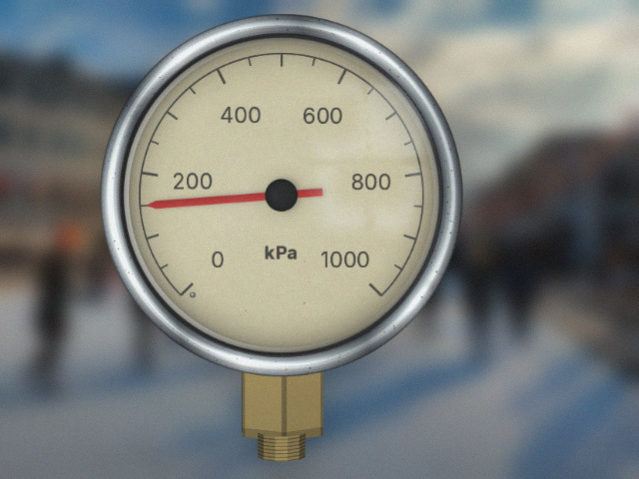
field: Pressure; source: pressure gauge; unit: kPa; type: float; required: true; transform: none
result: 150 kPa
